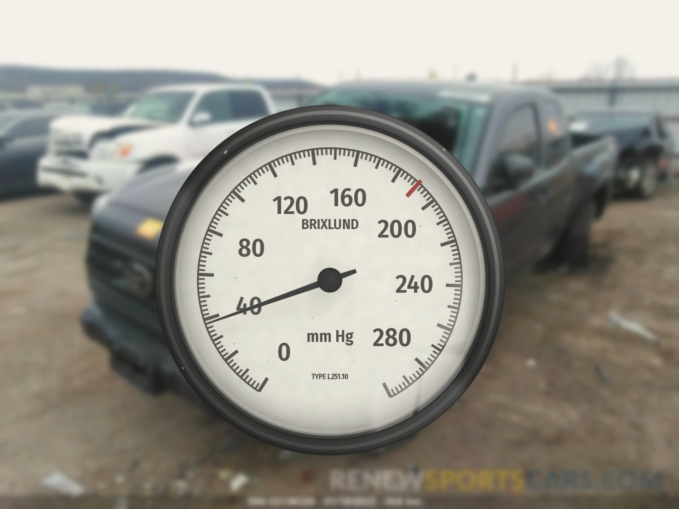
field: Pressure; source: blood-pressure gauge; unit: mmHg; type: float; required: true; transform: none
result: 38 mmHg
